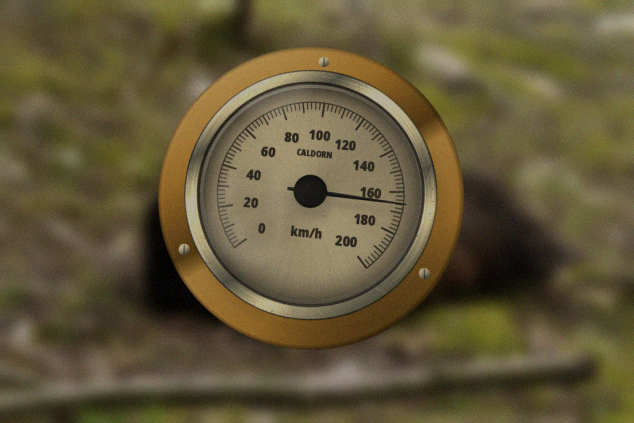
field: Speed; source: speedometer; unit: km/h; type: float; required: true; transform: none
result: 166 km/h
